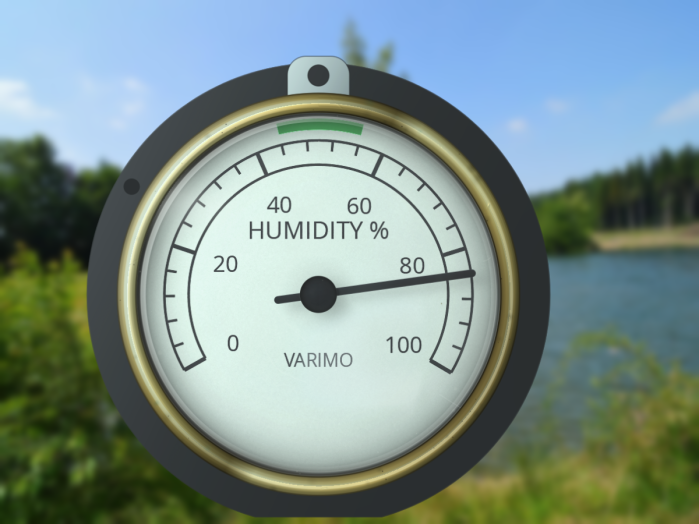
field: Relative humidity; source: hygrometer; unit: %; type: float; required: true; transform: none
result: 84 %
